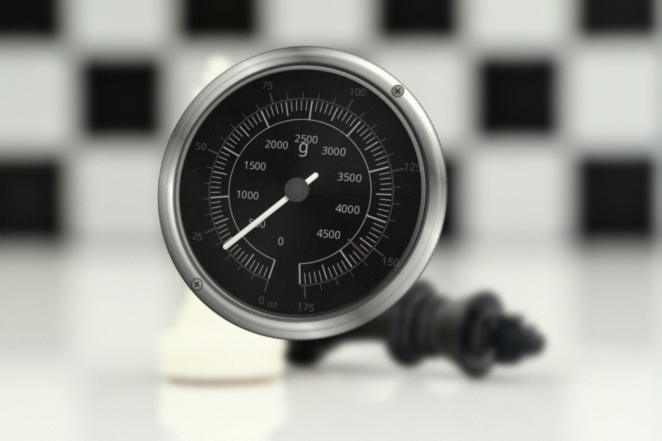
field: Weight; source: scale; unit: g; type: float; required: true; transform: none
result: 500 g
